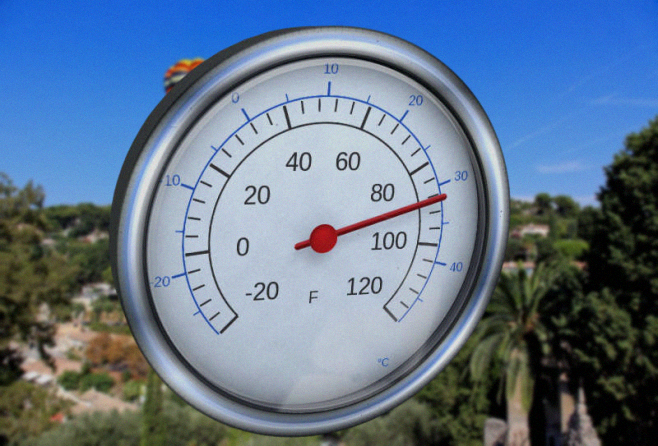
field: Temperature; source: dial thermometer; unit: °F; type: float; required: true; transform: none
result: 88 °F
